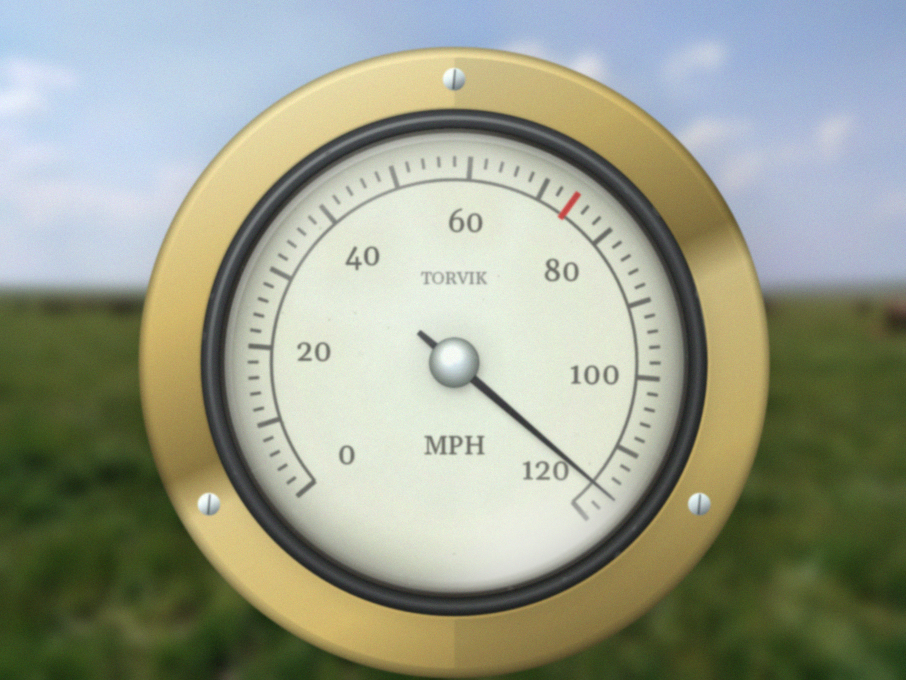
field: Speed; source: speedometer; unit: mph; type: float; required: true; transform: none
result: 116 mph
